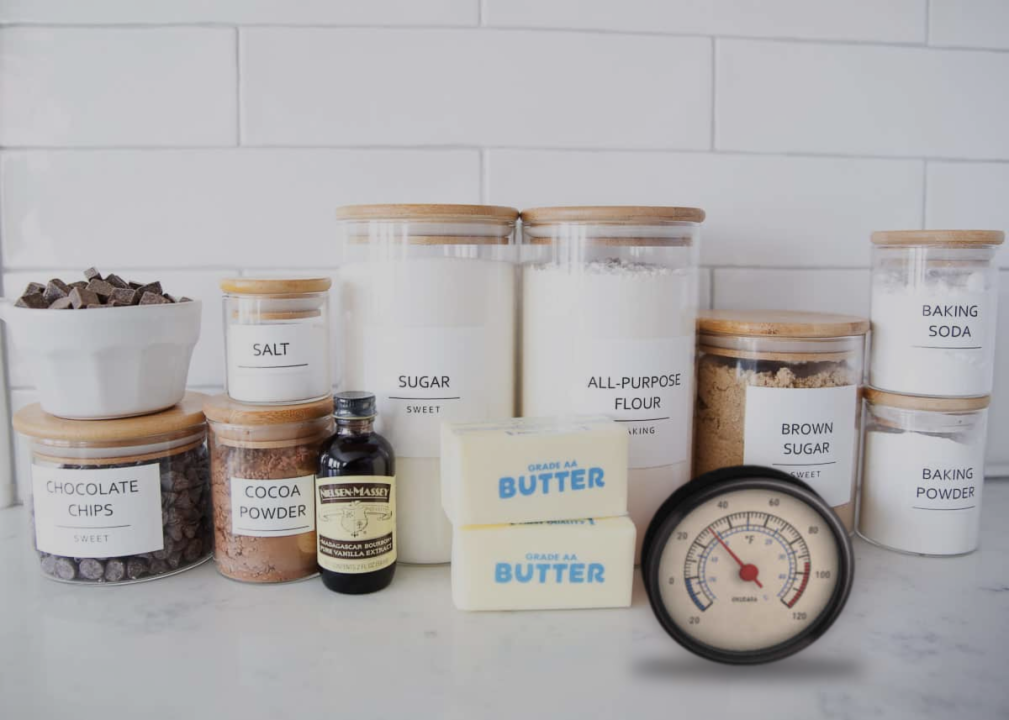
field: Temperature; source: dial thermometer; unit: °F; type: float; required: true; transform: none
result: 30 °F
